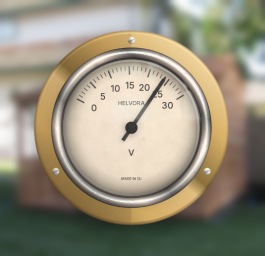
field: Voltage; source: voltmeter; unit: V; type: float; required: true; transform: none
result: 24 V
